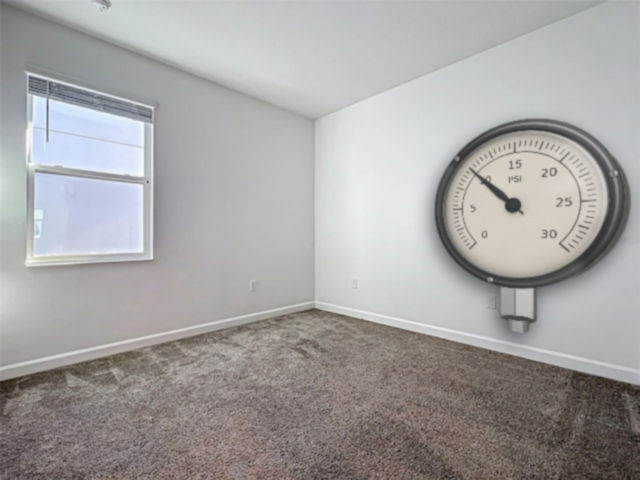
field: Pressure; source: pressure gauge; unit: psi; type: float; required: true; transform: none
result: 10 psi
